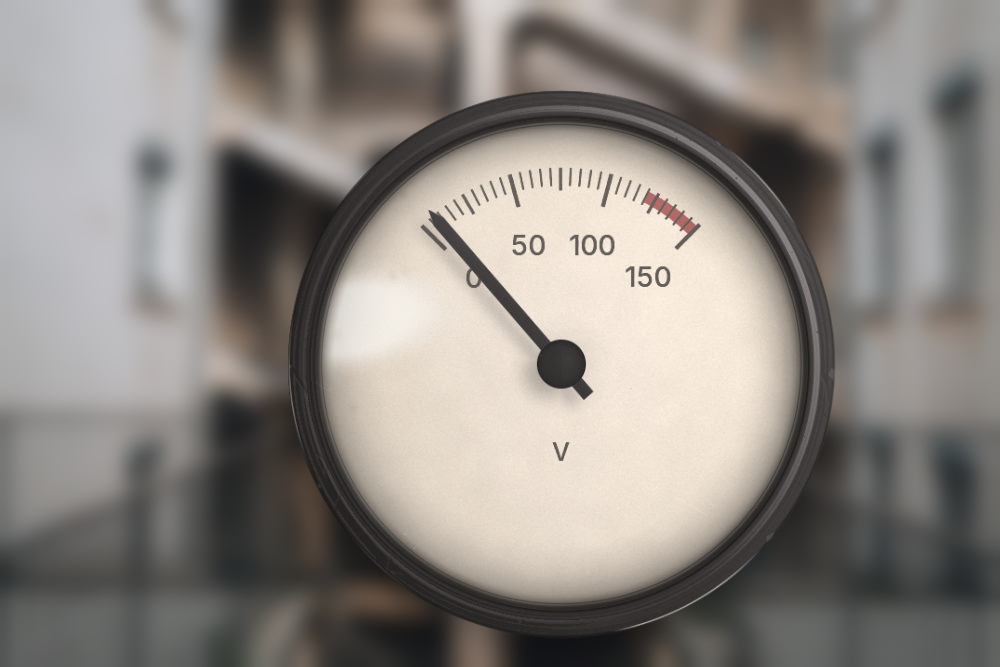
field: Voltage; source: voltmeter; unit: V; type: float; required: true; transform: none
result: 7.5 V
